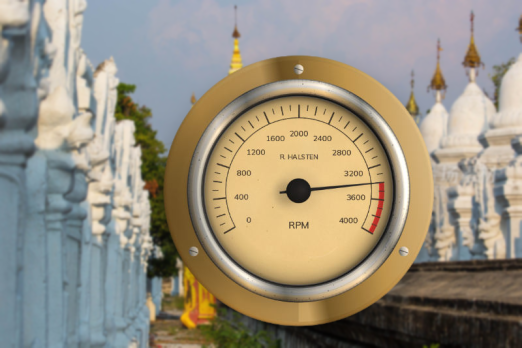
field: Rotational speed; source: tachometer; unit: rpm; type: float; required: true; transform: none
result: 3400 rpm
